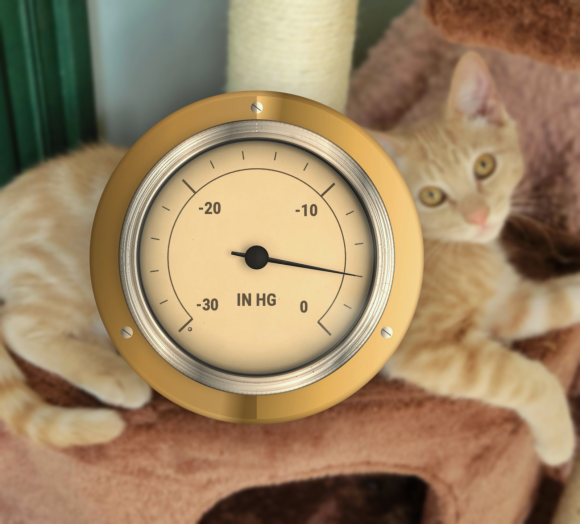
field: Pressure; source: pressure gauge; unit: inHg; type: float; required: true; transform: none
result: -4 inHg
